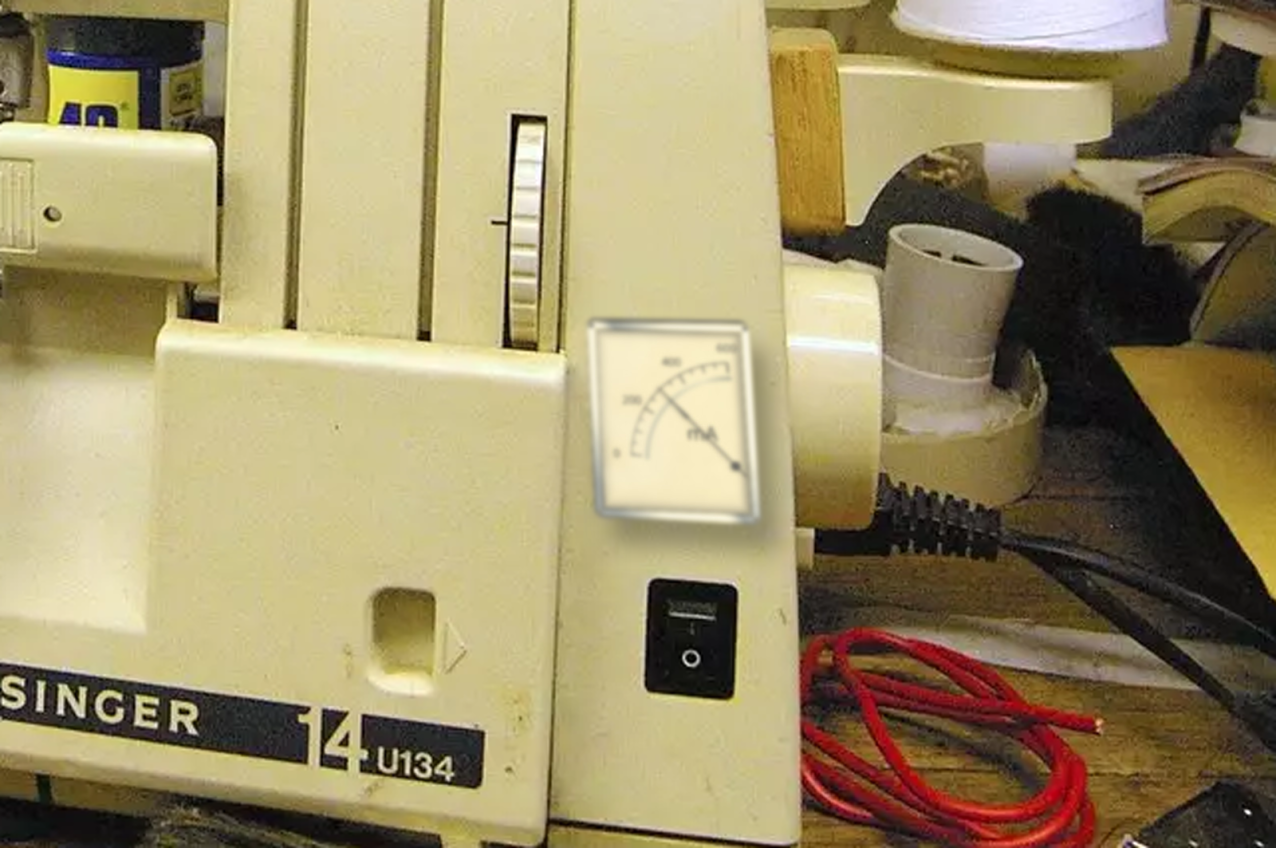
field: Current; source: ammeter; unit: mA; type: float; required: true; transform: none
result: 300 mA
